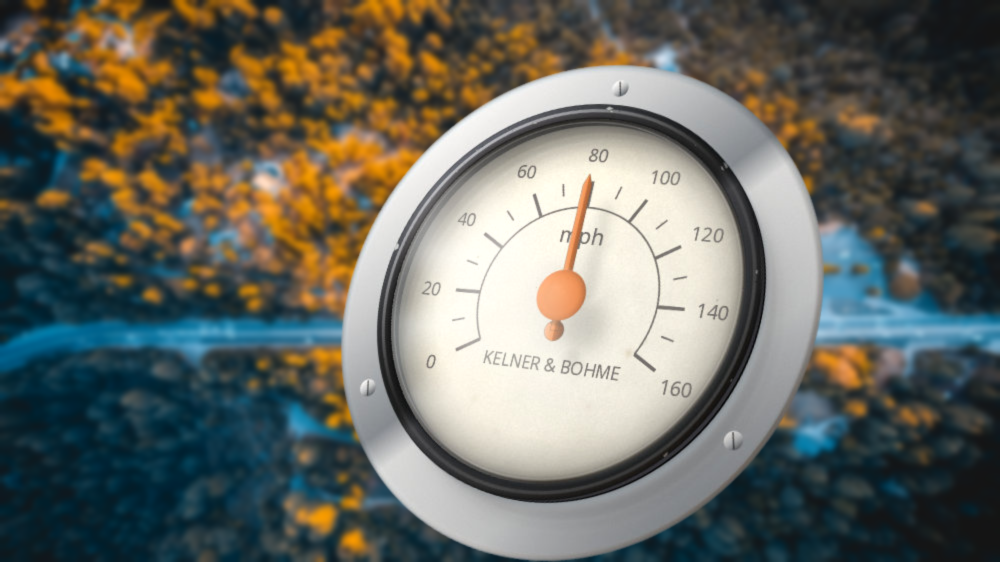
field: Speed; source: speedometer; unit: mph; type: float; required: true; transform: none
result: 80 mph
